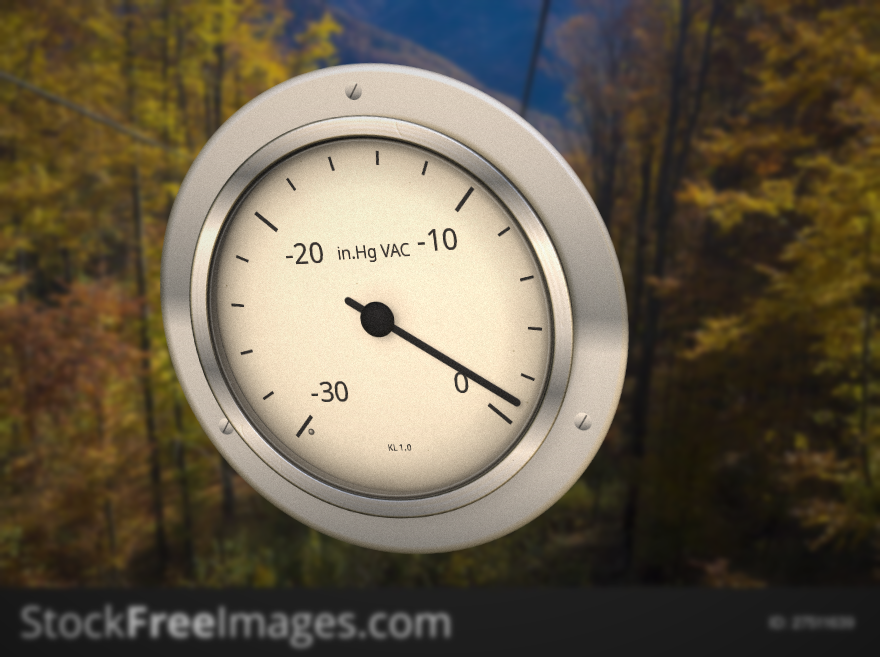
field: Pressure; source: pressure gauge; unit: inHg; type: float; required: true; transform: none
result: -1 inHg
